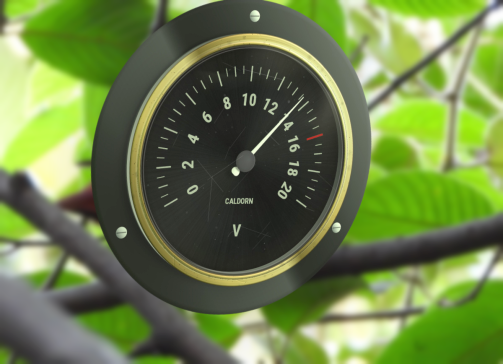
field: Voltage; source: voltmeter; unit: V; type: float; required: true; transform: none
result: 13.5 V
